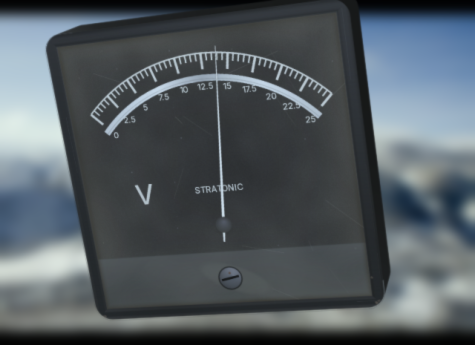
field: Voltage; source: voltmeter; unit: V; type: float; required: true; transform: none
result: 14 V
